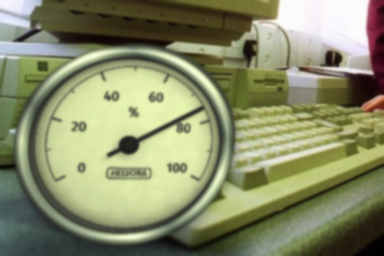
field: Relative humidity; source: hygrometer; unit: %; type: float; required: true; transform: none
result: 75 %
